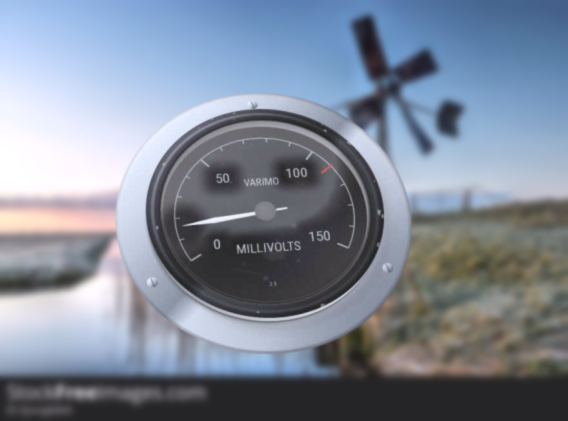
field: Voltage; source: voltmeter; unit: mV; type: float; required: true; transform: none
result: 15 mV
